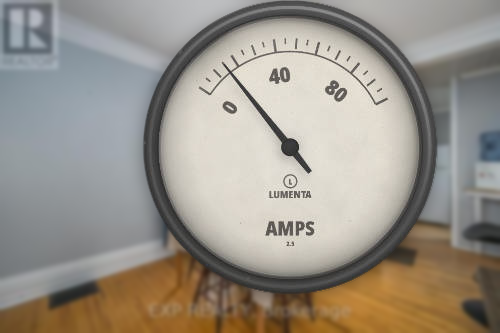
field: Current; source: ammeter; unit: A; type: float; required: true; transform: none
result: 15 A
